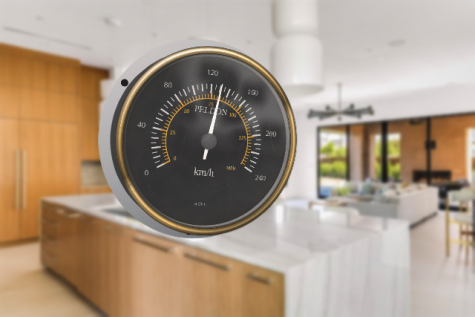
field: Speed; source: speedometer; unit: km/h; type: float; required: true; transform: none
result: 130 km/h
